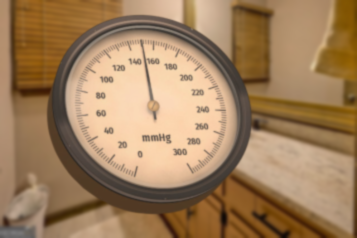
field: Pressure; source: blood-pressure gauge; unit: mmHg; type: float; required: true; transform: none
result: 150 mmHg
